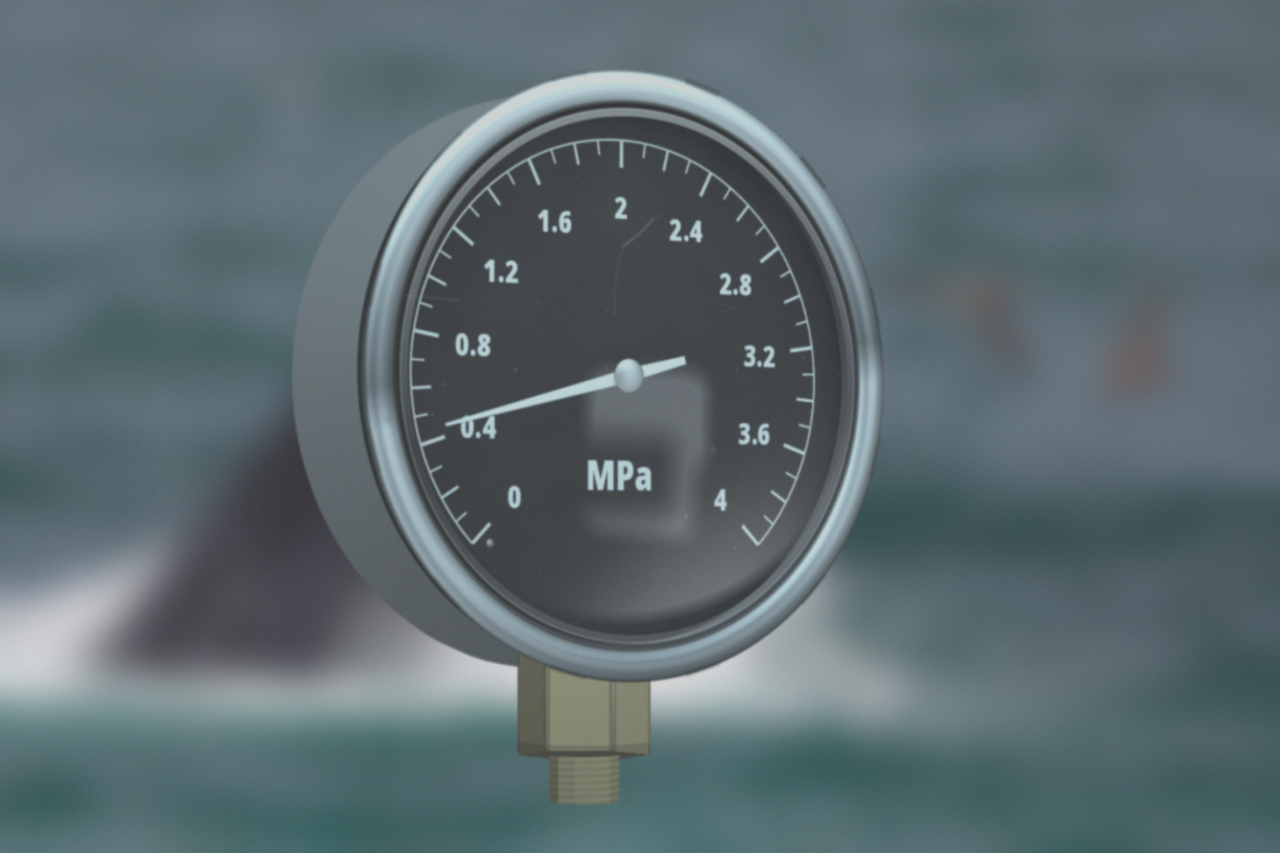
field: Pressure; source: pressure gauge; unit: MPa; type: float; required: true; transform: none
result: 0.45 MPa
